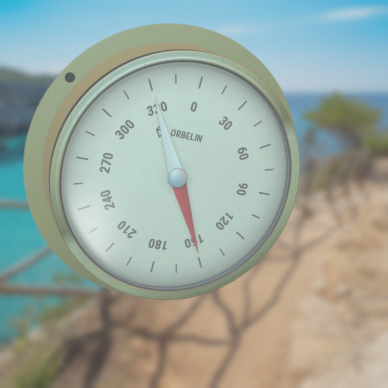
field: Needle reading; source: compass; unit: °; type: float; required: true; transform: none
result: 150 °
